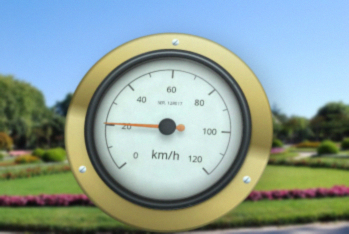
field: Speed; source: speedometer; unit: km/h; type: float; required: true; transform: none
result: 20 km/h
